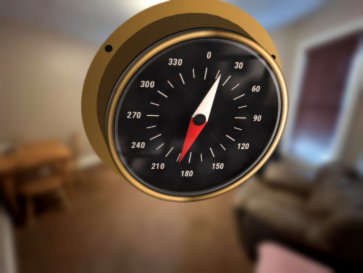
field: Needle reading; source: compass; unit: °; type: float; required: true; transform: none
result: 195 °
